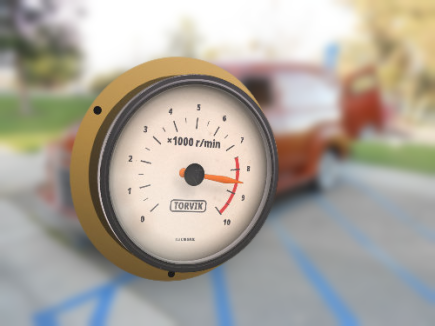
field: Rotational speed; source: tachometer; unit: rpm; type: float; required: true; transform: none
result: 8500 rpm
